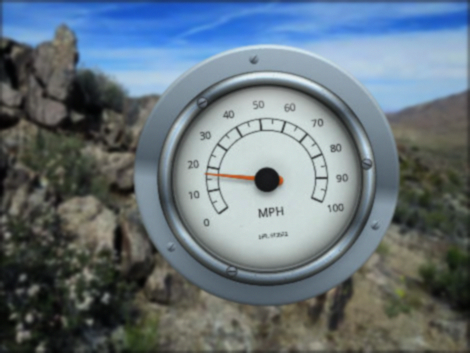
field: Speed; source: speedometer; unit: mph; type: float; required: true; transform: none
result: 17.5 mph
